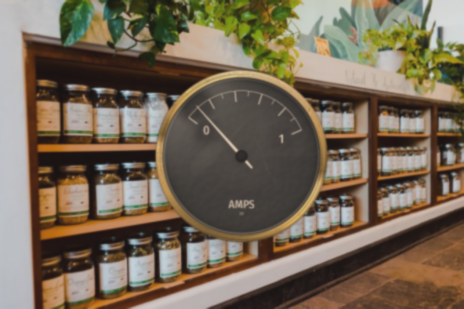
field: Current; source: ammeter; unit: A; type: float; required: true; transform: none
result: 0.1 A
